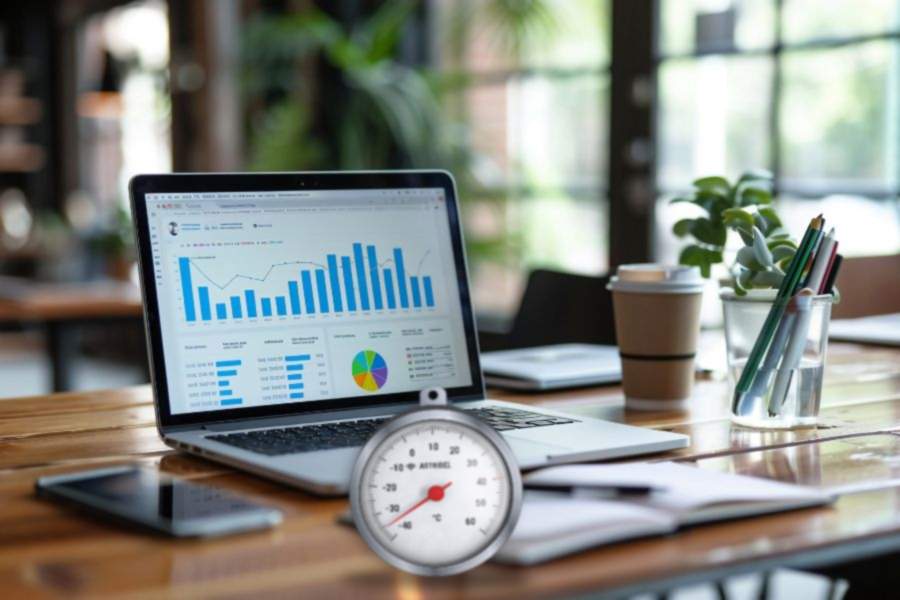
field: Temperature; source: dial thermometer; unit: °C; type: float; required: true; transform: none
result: -35 °C
